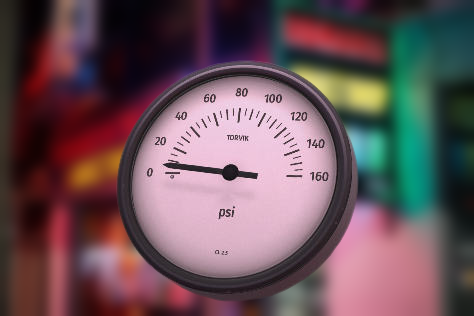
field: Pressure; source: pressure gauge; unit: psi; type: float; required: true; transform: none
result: 5 psi
